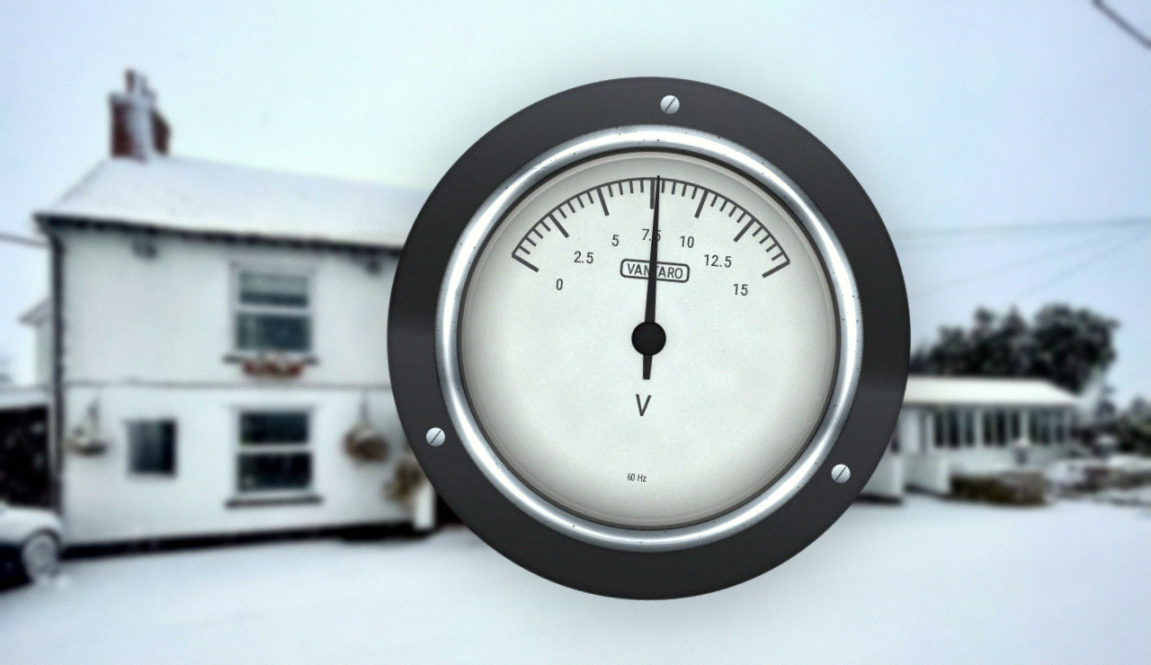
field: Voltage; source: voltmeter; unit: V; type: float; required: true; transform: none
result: 7.75 V
